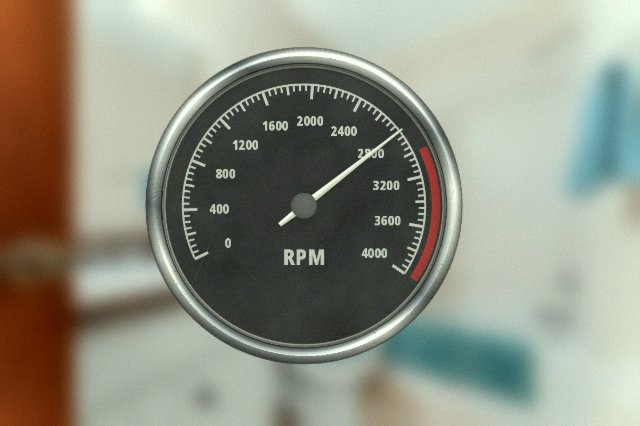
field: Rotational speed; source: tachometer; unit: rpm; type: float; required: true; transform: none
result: 2800 rpm
